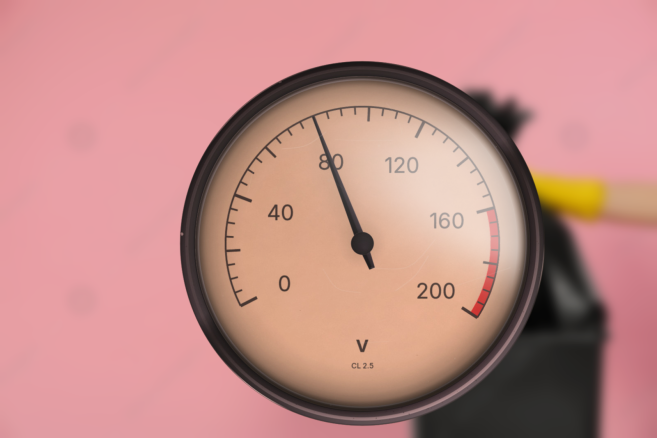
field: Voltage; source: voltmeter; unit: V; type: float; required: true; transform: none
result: 80 V
